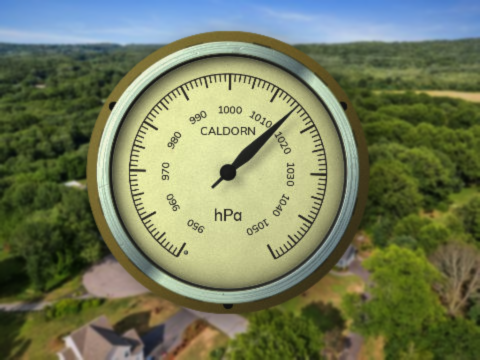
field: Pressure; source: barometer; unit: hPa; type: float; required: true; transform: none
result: 1015 hPa
